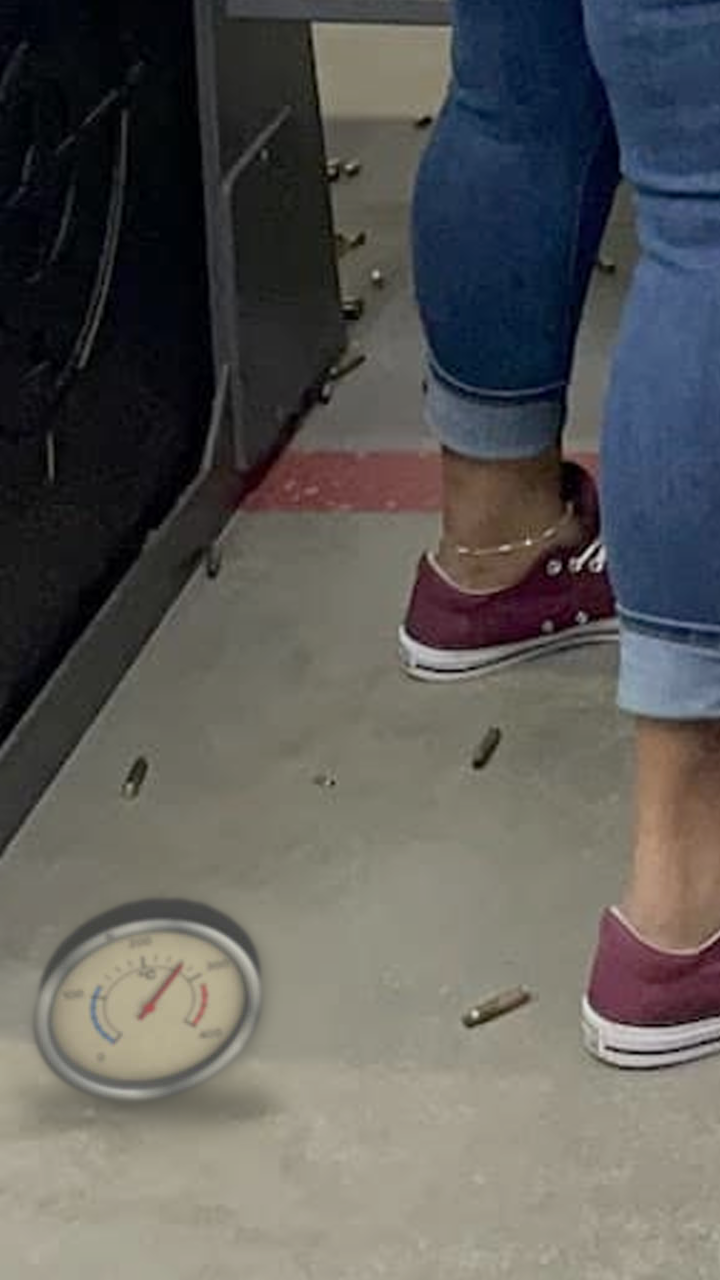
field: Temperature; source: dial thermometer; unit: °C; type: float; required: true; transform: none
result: 260 °C
